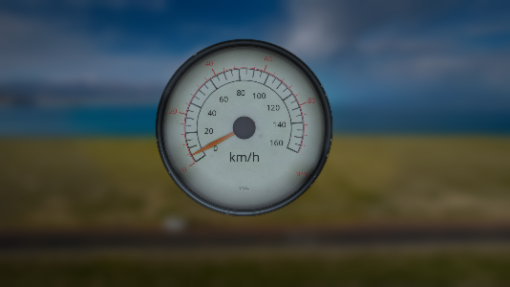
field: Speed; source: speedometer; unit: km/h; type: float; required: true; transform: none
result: 5 km/h
